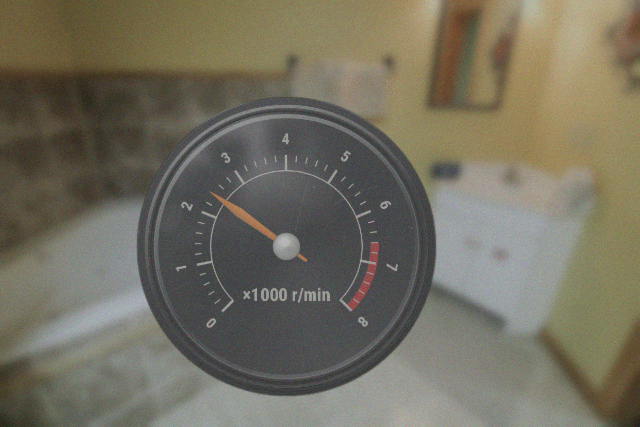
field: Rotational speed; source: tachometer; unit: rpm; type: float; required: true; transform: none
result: 2400 rpm
